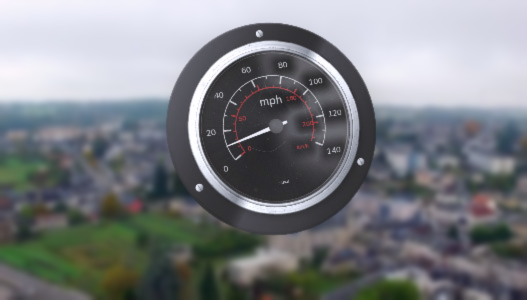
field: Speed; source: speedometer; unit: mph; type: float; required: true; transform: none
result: 10 mph
